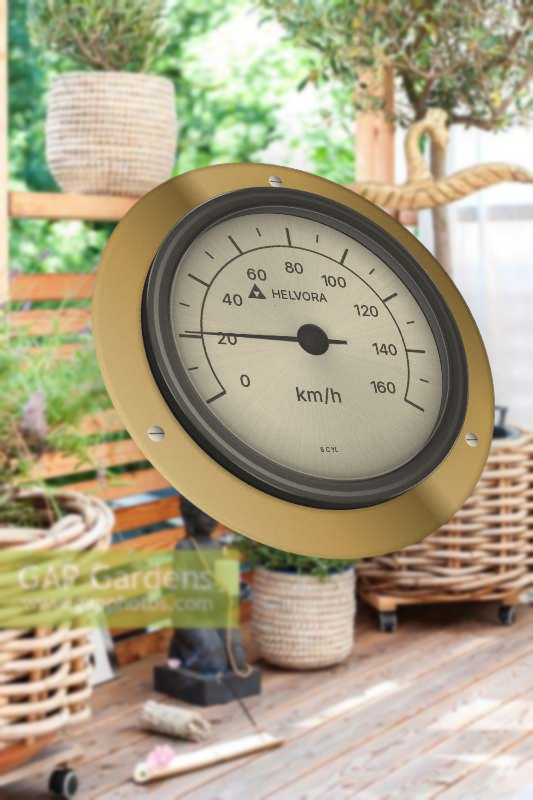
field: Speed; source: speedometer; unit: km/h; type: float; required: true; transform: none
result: 20 km/h
